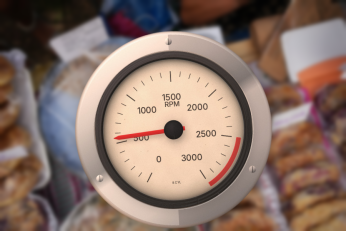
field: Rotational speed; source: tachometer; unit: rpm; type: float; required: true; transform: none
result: 550 rpm
